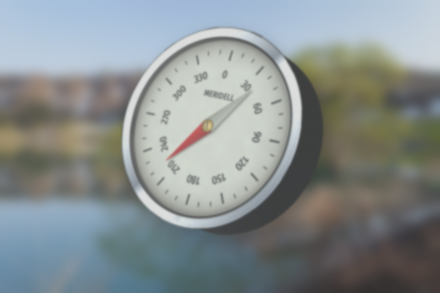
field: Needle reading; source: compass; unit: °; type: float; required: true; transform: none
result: 220 °
